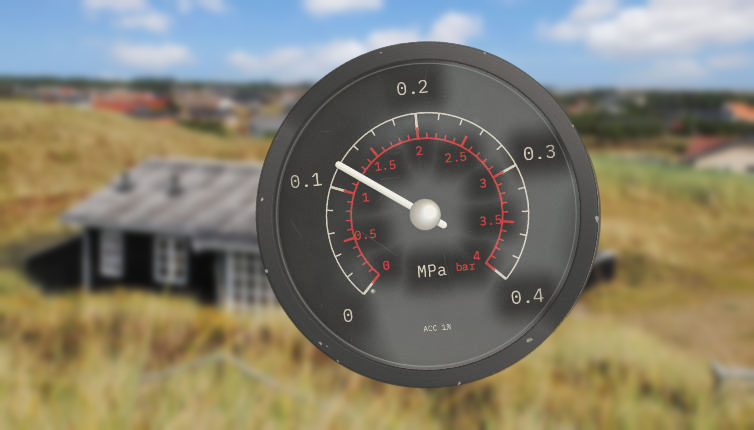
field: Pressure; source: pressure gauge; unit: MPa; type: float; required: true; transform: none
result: 0.12 MPa
